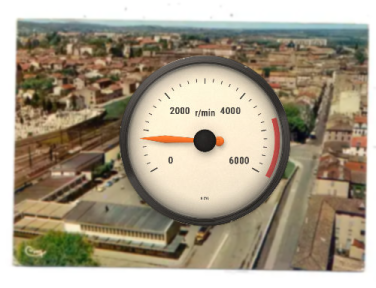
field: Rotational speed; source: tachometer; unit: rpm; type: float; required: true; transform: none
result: 800 rpm
